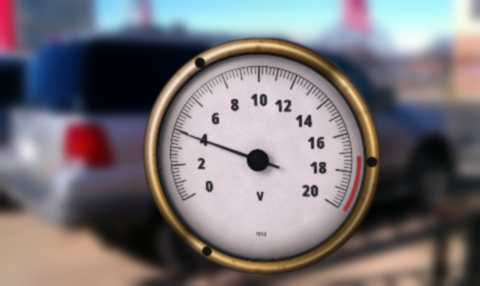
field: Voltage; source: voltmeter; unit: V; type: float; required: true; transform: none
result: 4 V
